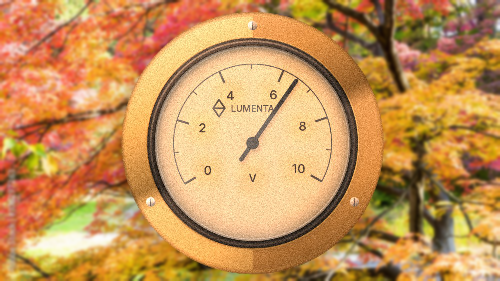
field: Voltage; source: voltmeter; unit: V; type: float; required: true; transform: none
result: 6.5 V
